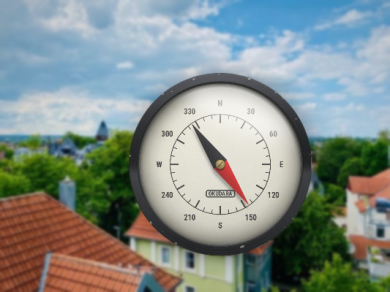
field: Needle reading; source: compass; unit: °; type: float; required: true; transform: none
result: 145 °
